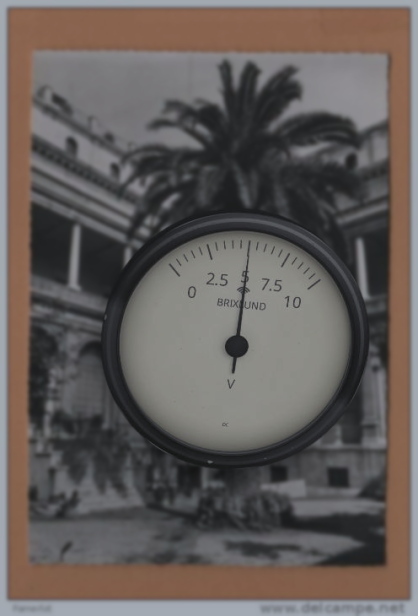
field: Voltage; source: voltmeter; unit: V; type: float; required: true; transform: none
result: 5 V
